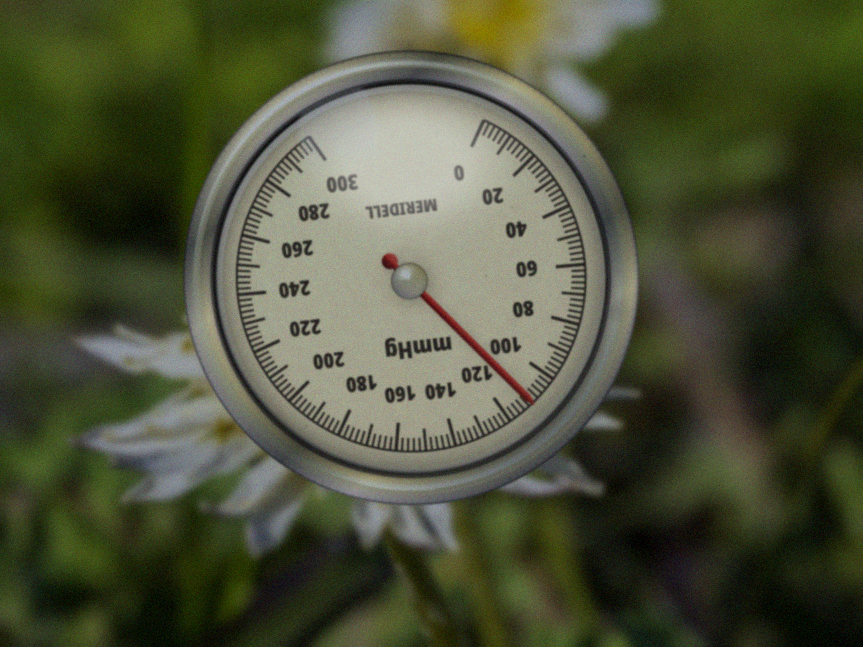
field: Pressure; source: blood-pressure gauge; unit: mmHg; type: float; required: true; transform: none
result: 110 mmHg
